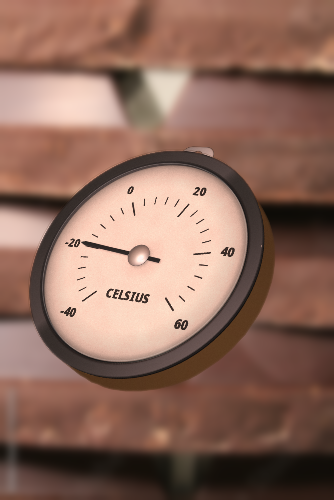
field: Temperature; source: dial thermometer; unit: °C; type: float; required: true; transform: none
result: -20 °C
